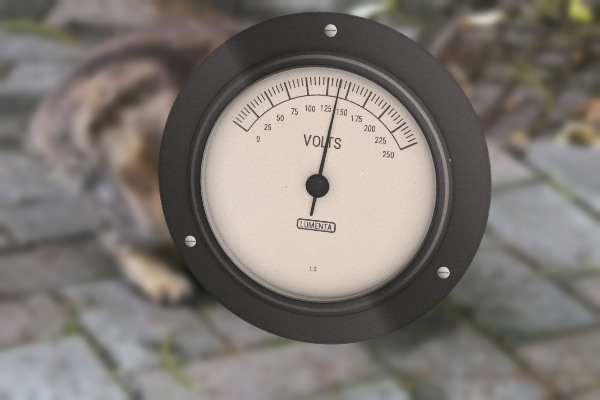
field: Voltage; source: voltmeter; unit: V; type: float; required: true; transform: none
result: 140 V
